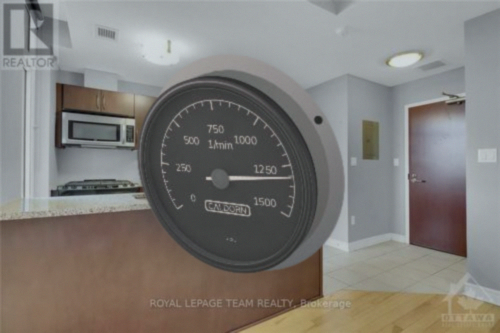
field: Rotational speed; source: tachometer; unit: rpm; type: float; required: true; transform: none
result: 1300 rpm
